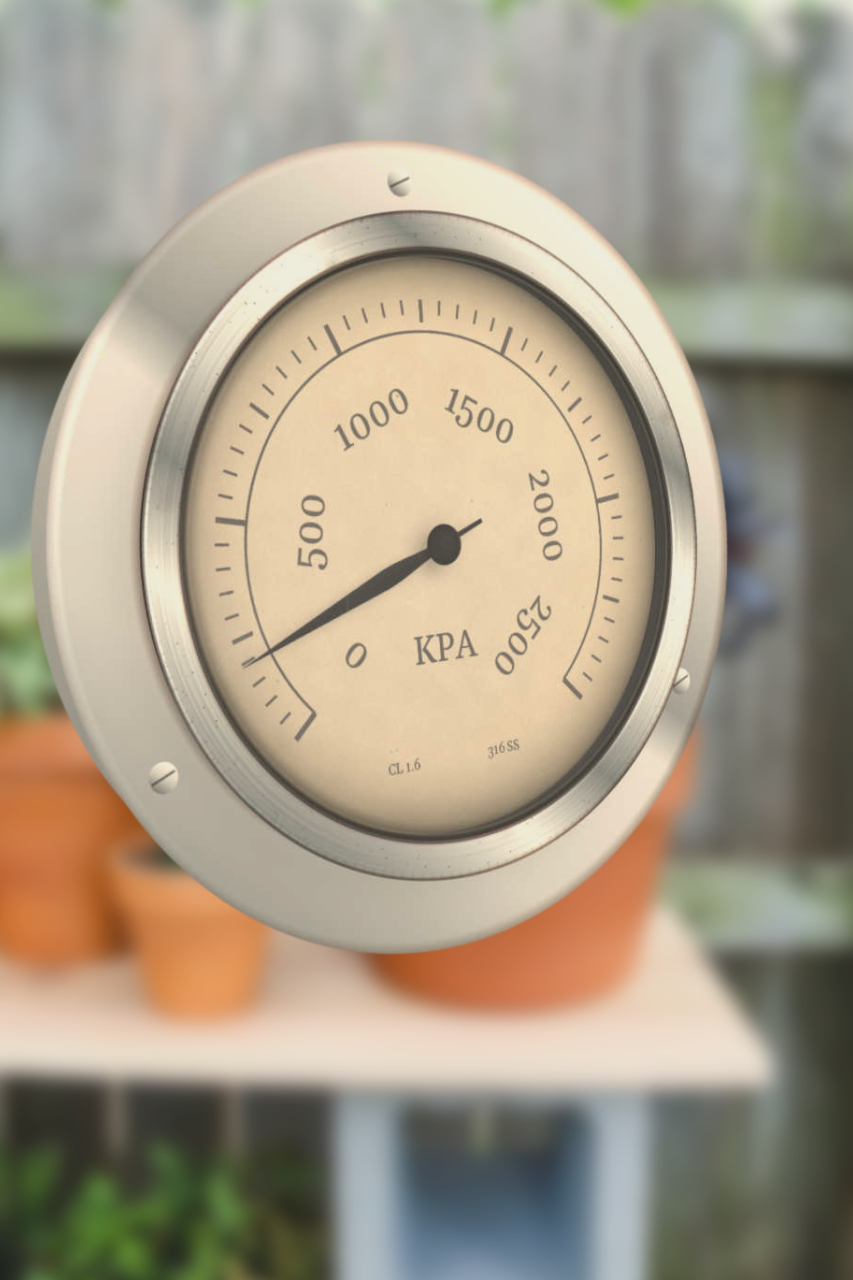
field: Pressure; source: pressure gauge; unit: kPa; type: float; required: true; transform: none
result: 200 kPa
